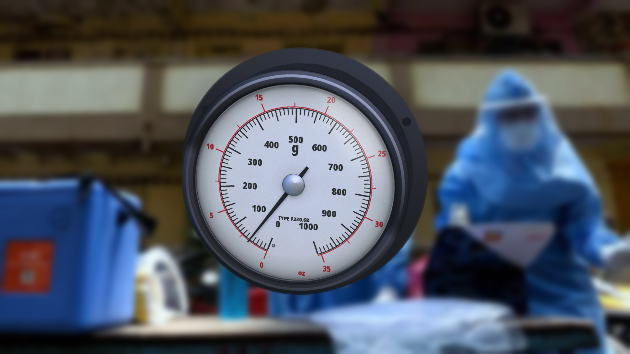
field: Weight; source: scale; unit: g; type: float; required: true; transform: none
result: 50 g
